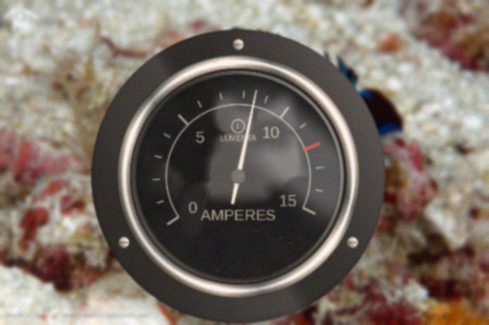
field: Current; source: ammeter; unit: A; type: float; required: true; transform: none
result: 8.5 A
